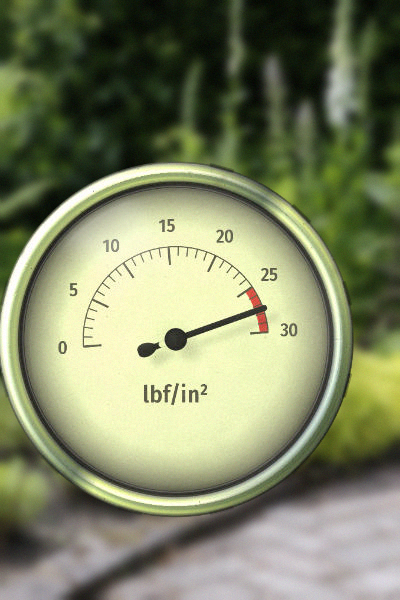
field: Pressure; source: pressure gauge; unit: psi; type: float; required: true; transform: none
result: 27.5 psi
